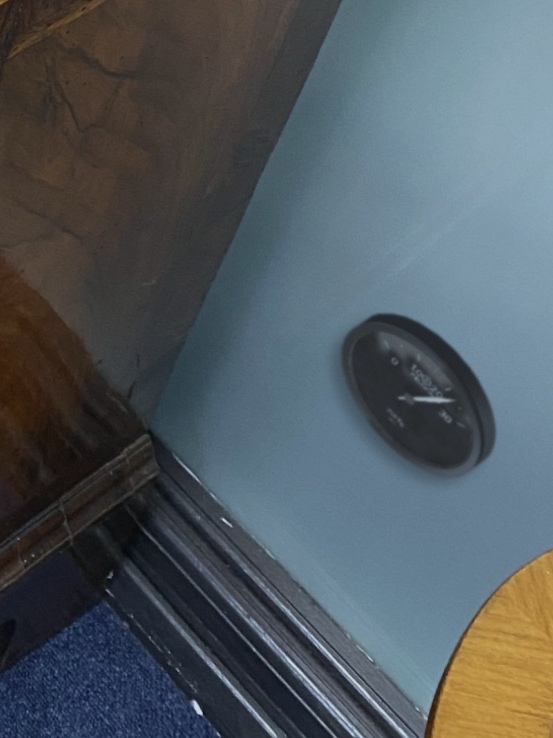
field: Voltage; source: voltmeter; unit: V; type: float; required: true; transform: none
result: 22.5 V
